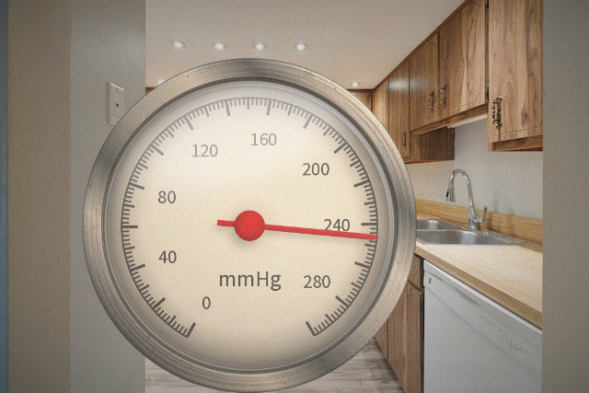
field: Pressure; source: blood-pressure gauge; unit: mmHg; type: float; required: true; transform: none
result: 246 mmHg
